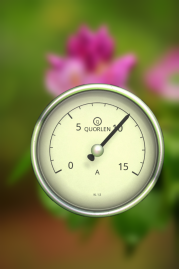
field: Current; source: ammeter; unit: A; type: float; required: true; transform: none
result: 10 A
